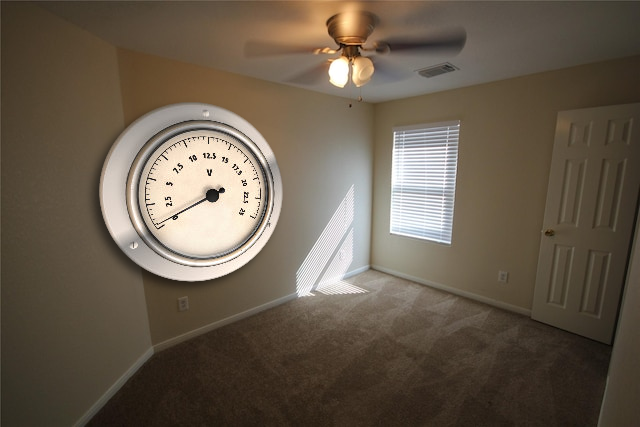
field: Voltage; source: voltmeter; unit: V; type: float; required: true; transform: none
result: 0.5 V
